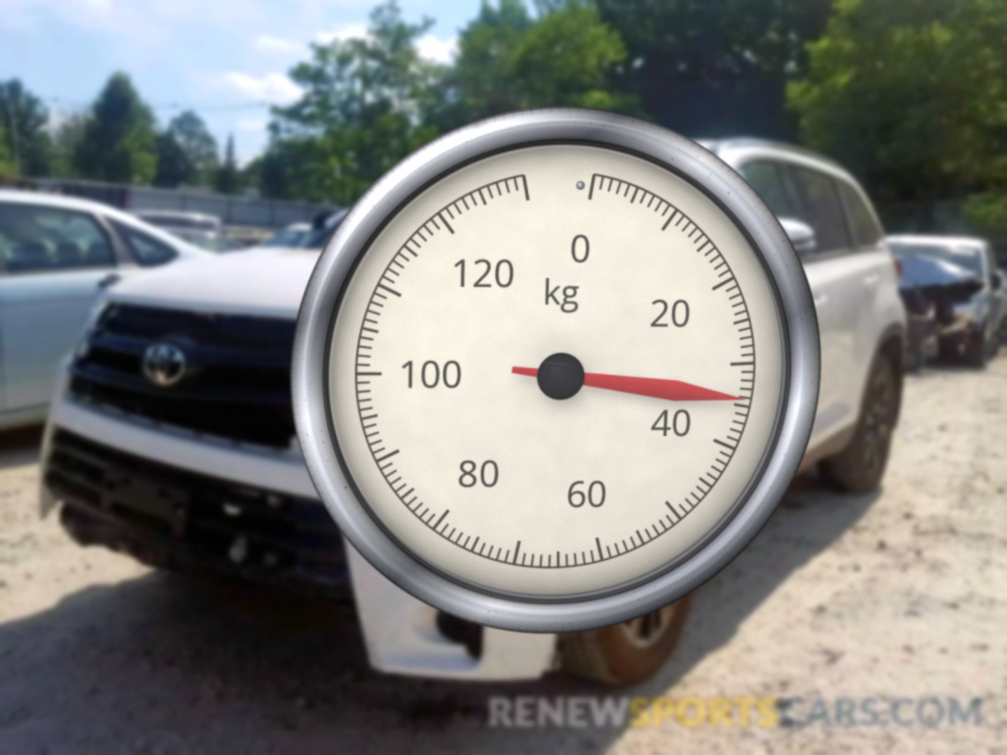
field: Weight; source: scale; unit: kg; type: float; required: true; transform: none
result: 34 kg
